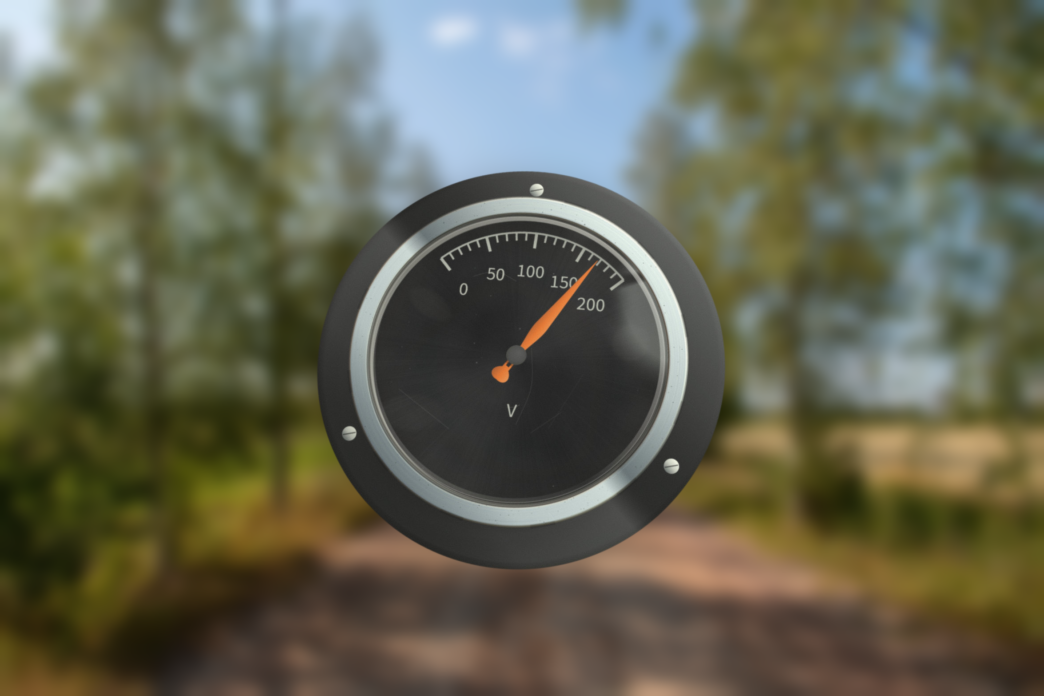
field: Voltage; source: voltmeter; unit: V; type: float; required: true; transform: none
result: 170 V
